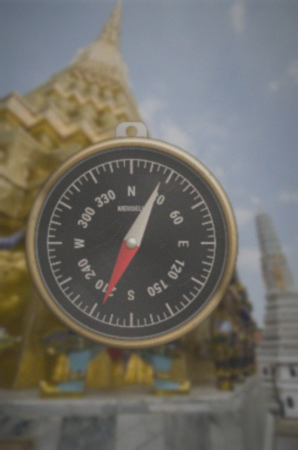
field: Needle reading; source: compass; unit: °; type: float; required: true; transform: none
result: 205 °
